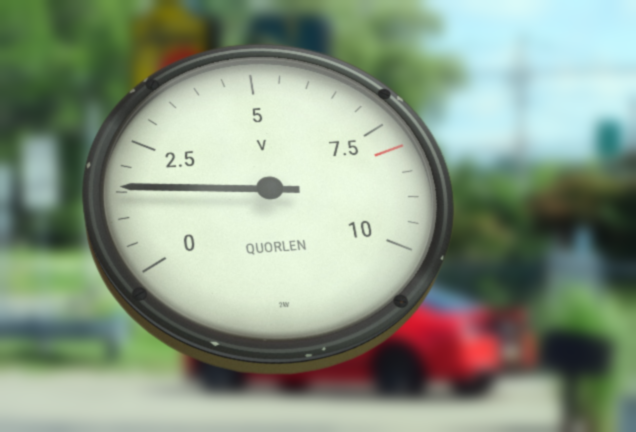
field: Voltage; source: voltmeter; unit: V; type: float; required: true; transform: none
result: 1.5 V
